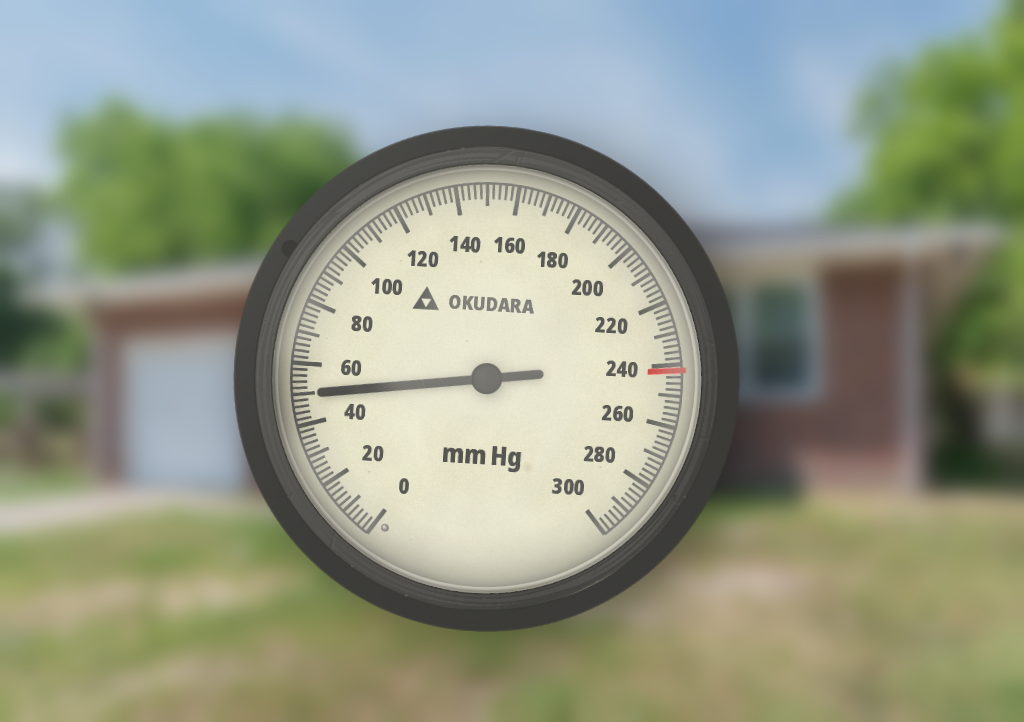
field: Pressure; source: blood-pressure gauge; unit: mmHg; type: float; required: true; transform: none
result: 50 mmHg
